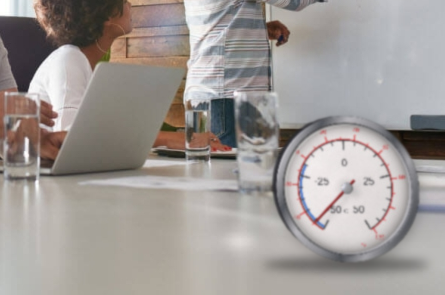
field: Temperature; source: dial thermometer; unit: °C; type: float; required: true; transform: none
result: -45 °C
